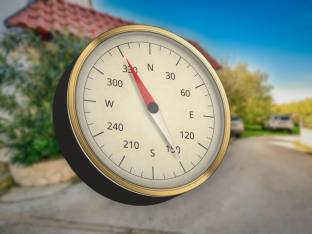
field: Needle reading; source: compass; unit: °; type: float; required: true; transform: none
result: 330 °
